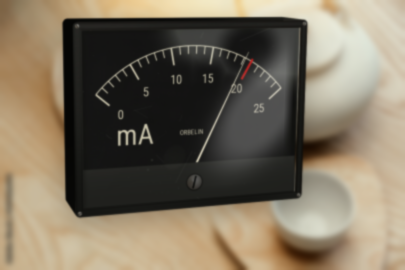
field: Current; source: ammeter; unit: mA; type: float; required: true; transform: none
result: 19 mA
